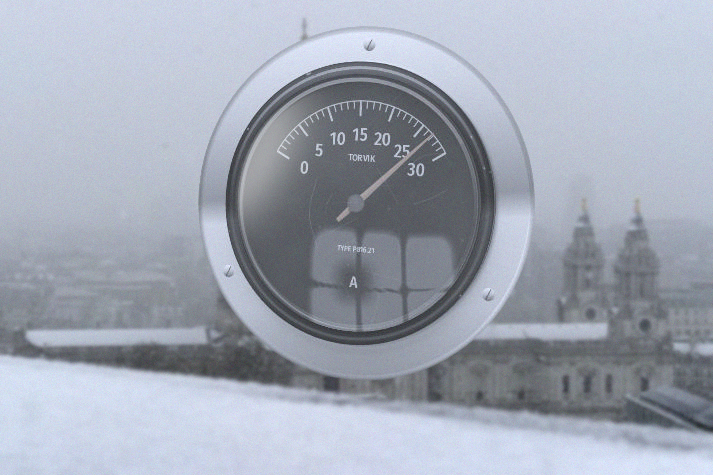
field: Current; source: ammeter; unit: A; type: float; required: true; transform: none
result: 27 A
